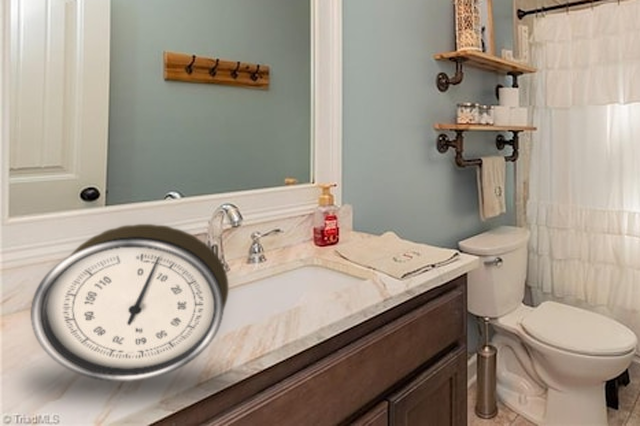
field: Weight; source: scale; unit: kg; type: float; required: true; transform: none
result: 5 kg
